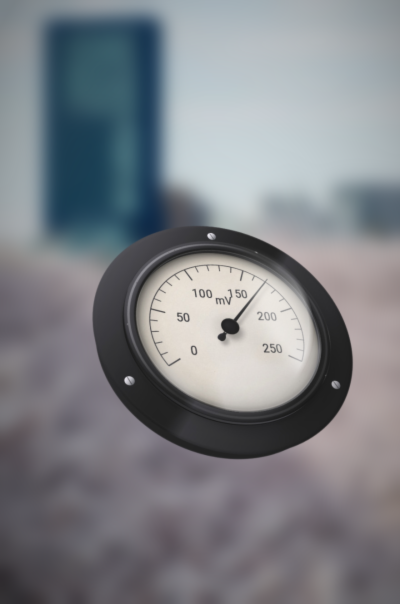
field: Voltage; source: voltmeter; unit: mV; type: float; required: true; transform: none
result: 170 mV
